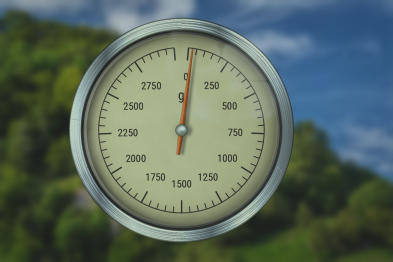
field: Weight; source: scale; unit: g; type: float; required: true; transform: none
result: 25 g
